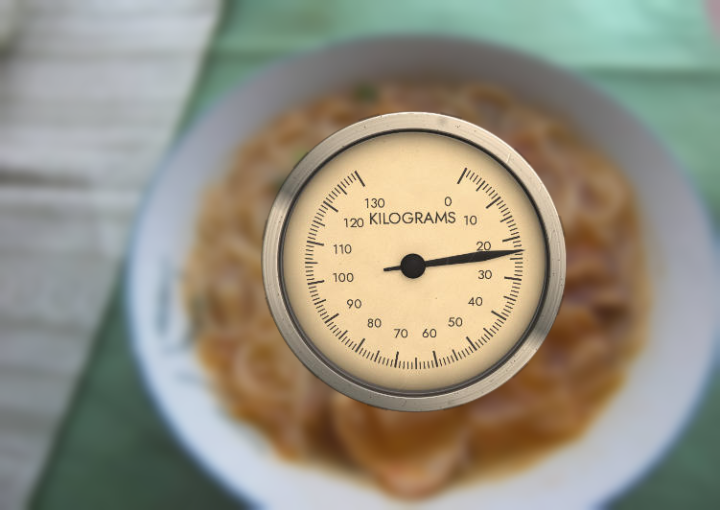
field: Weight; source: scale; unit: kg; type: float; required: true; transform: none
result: 23 kg
